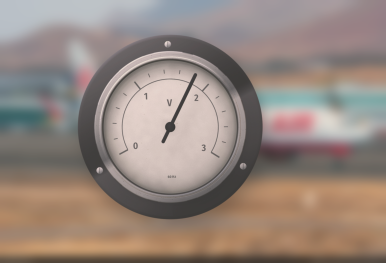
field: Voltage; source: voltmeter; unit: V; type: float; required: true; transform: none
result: 1.8 V
